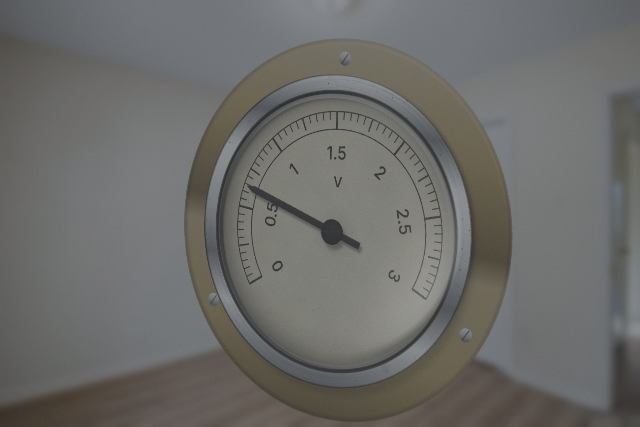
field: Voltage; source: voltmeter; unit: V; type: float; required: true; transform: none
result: 0.65 V
